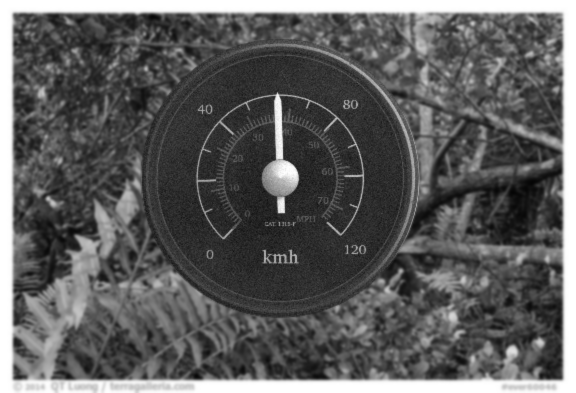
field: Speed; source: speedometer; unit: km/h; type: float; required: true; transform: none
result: 60 km/h
